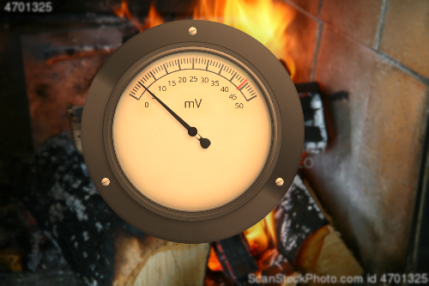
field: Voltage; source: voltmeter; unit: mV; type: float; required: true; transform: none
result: 5 mV
